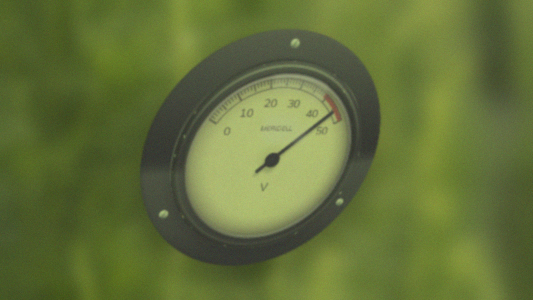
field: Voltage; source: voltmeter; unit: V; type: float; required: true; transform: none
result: 45 V
